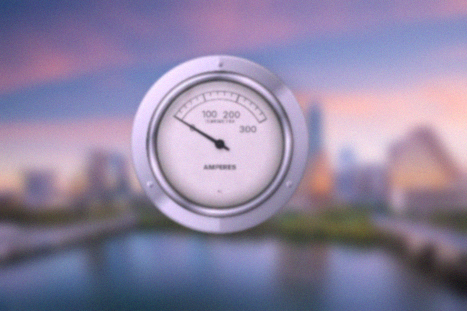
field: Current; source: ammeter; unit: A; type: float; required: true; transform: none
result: 0 A
